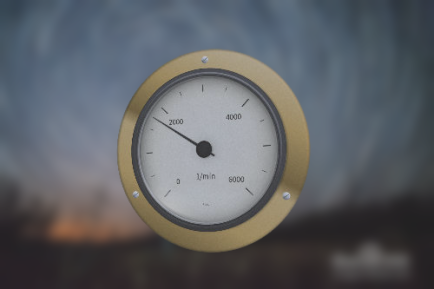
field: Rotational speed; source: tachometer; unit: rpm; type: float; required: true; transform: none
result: 1750 rpm
